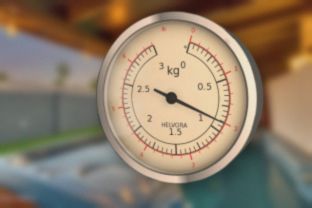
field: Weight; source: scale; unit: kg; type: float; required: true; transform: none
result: 0.9 kg
